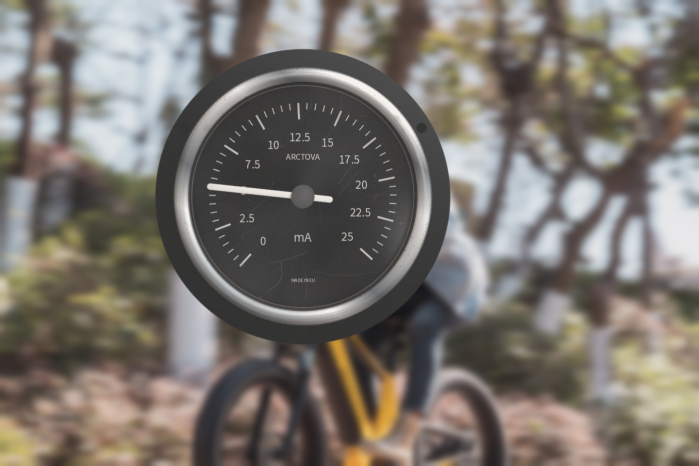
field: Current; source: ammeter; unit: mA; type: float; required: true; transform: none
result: 5 mA
